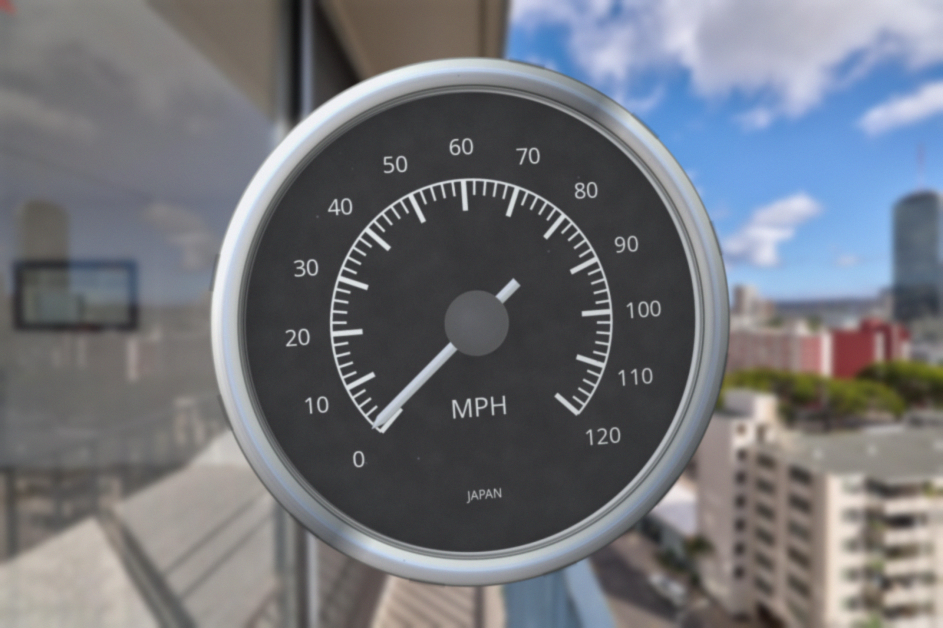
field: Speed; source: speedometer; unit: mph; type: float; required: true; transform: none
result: 2 mph
